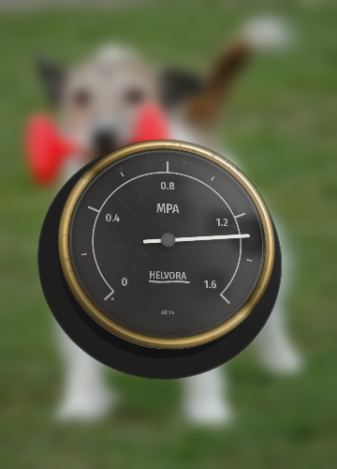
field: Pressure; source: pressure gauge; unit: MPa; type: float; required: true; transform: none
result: 1.3 MPa
